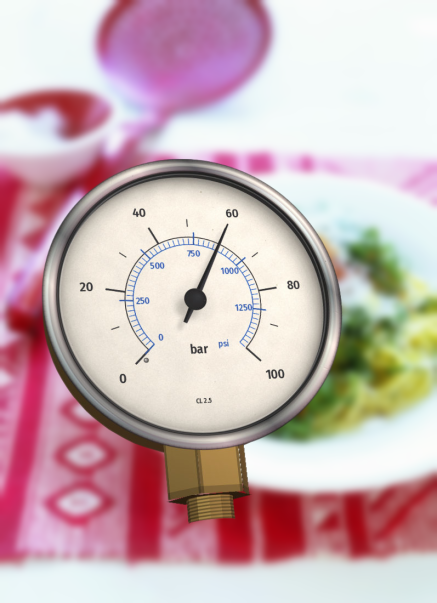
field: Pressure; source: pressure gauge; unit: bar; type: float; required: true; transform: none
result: 60 bar
